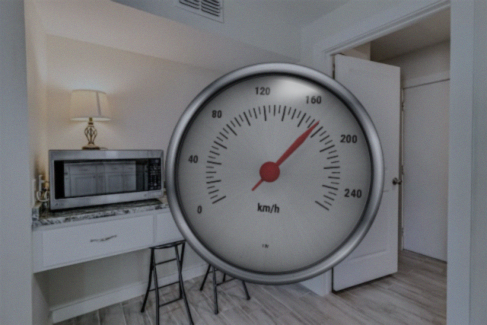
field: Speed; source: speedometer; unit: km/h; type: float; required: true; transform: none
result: 175 km/h
